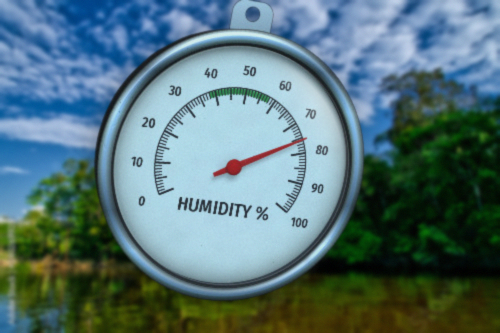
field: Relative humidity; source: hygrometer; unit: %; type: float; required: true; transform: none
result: 75 %
